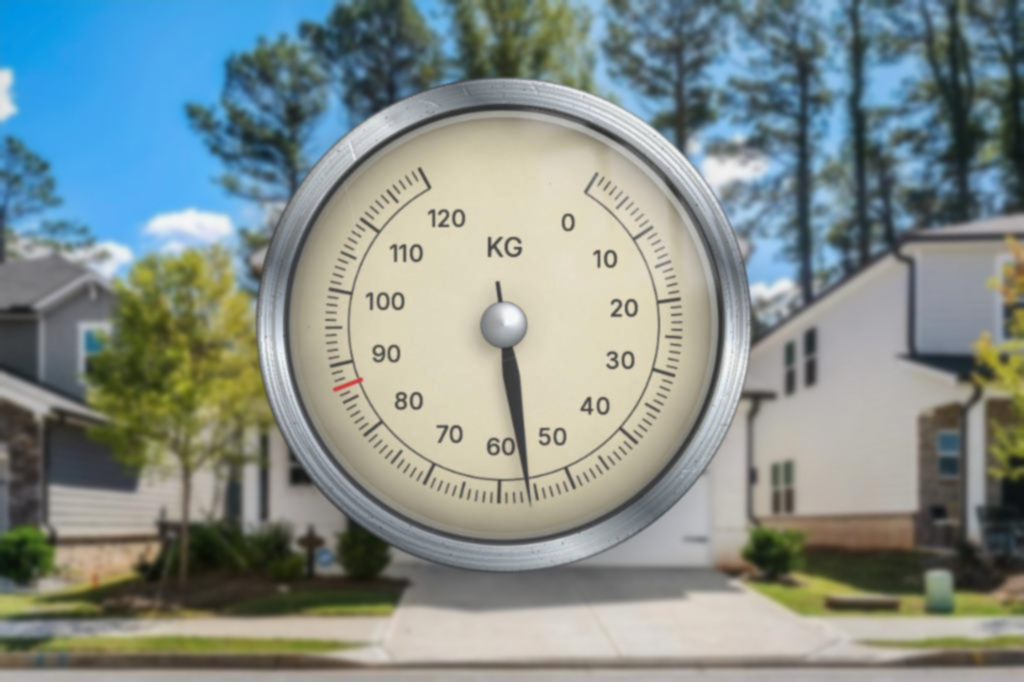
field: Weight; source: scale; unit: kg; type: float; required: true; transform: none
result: 56 kg
